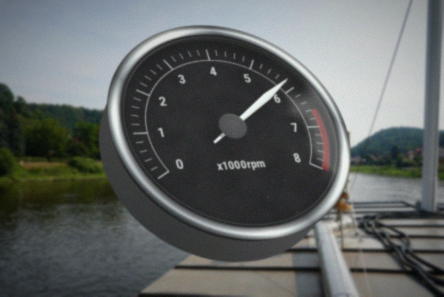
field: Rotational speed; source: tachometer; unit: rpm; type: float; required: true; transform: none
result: 5800 rpm
